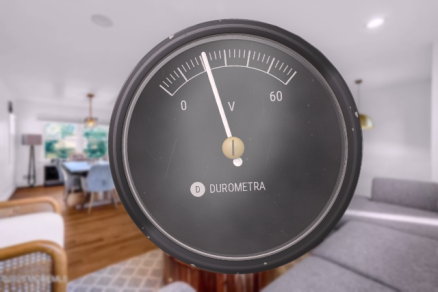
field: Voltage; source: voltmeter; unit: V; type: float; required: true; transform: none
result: 22 V
